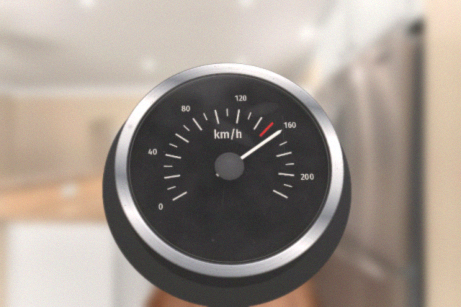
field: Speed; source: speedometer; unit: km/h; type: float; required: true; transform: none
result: 160 km/h
